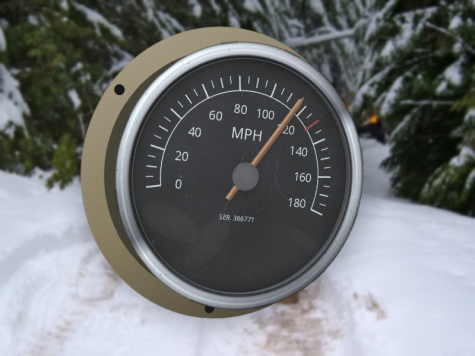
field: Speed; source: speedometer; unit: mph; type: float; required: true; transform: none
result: 115 mph
